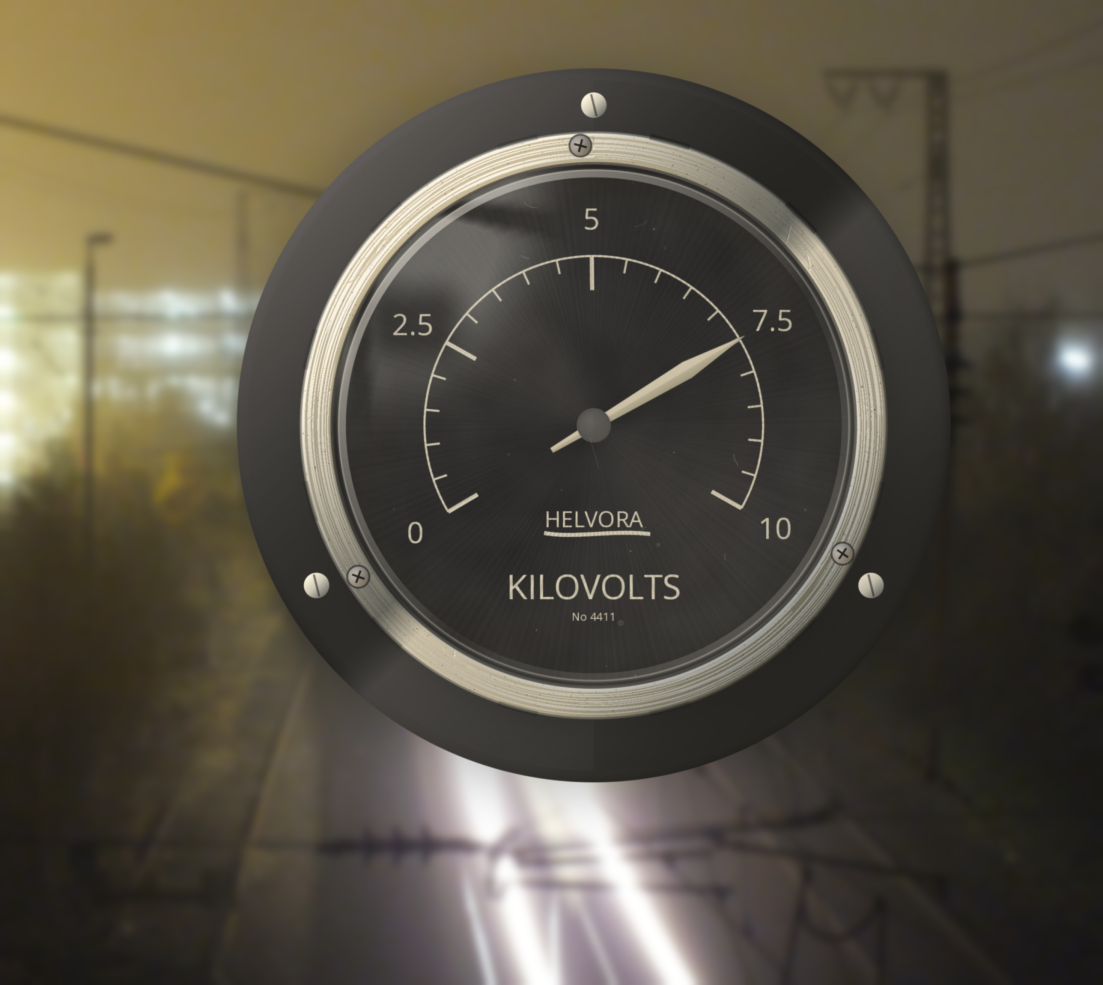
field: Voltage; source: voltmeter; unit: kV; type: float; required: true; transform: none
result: 7.5 kV
